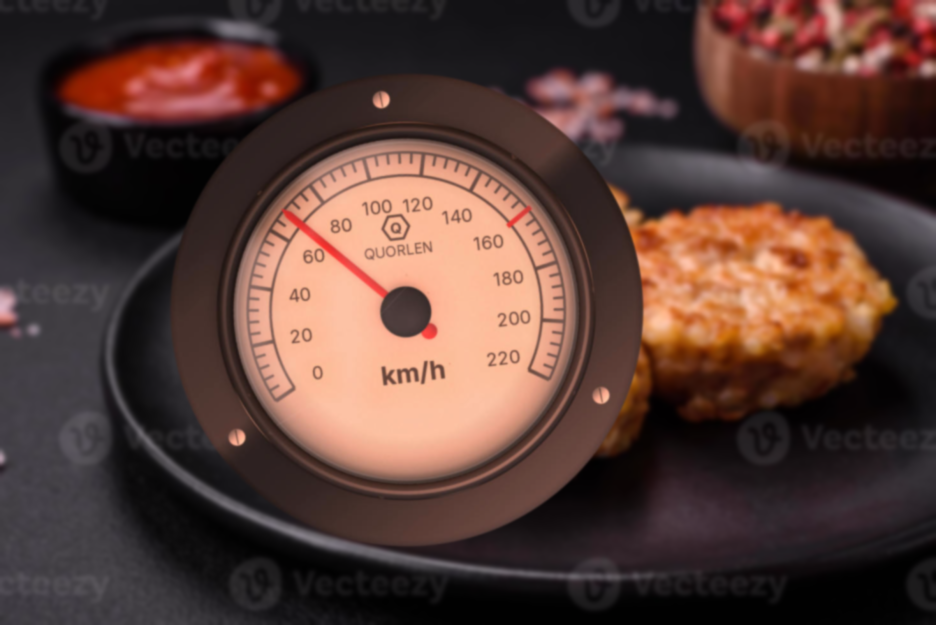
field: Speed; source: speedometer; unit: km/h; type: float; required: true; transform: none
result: 68 km/h
